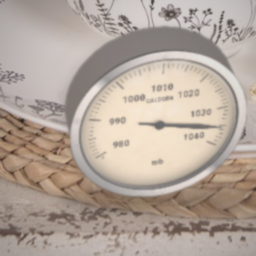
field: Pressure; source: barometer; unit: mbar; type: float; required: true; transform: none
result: 1035 mbar
